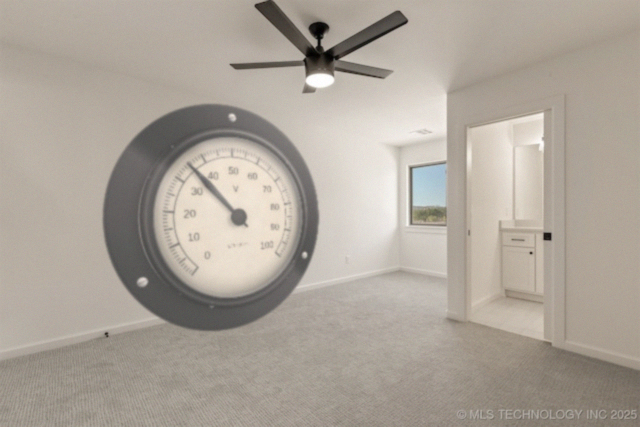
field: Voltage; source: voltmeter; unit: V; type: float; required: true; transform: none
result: 35 V
